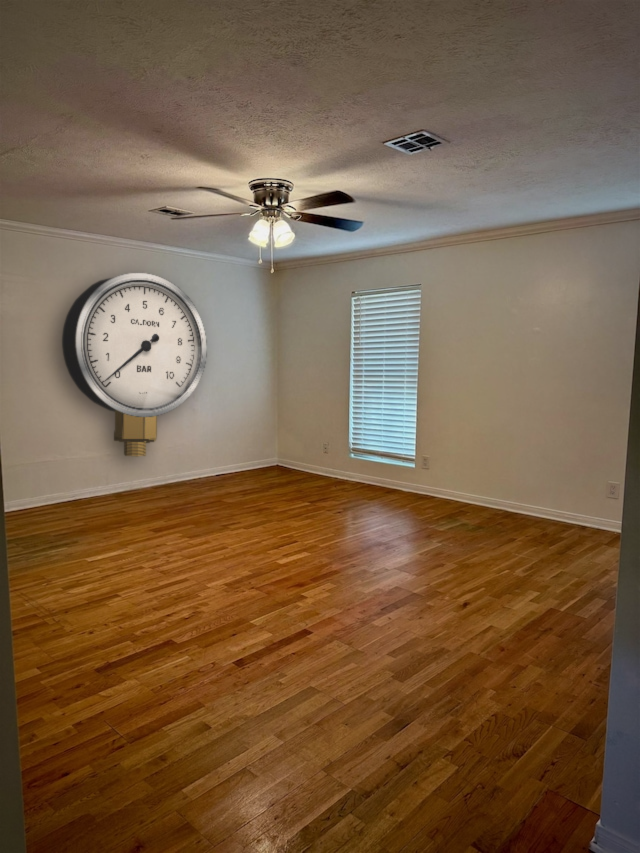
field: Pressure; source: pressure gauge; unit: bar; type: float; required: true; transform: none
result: 0.2 bar
